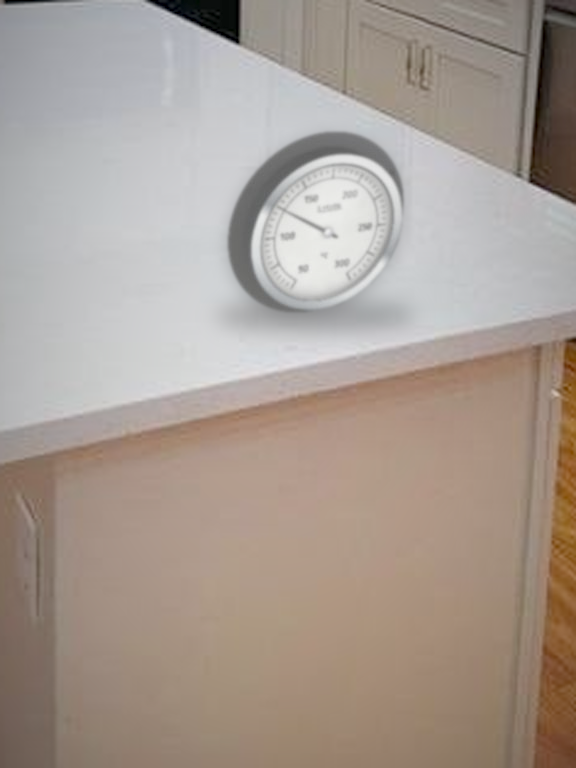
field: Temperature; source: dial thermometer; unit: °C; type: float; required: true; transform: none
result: 125 °C
